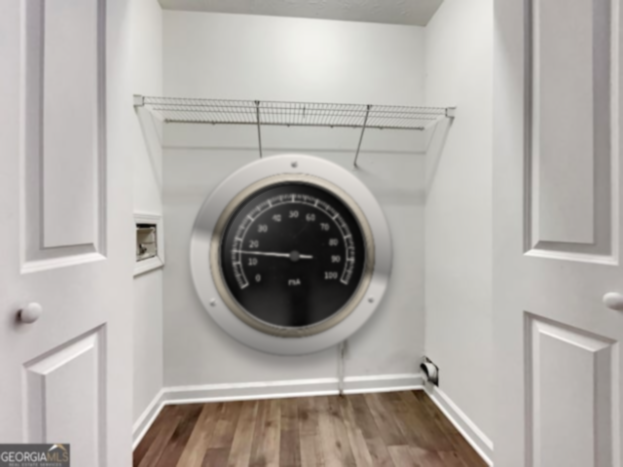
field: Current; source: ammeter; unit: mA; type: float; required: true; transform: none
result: 15 mA
